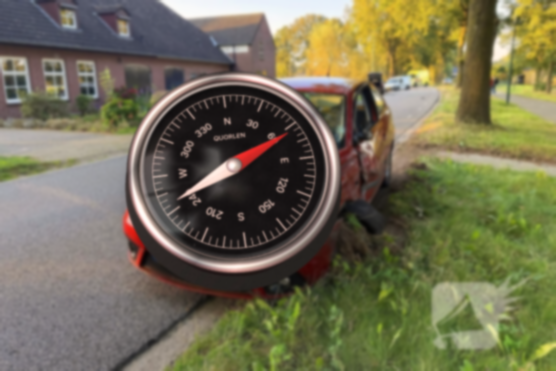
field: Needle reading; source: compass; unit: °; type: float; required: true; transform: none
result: 65 °
